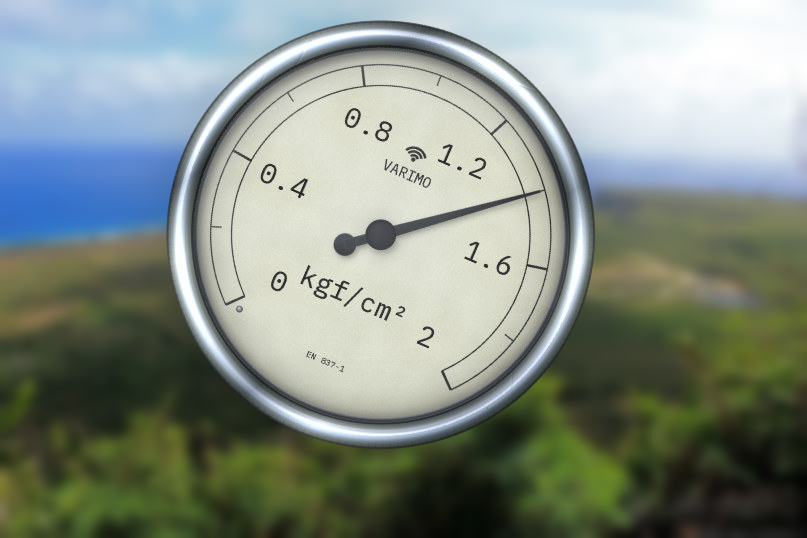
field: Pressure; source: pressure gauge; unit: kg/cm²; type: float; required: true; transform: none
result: 1.4 kg/cm²
